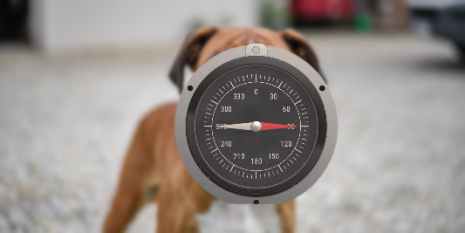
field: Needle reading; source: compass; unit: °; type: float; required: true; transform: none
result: 90 °
